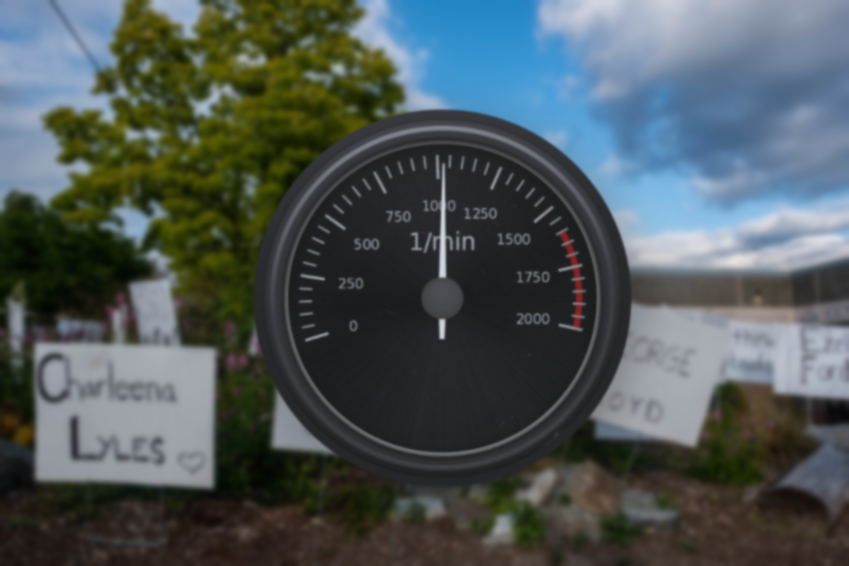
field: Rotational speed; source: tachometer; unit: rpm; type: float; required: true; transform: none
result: 1025 rpm
